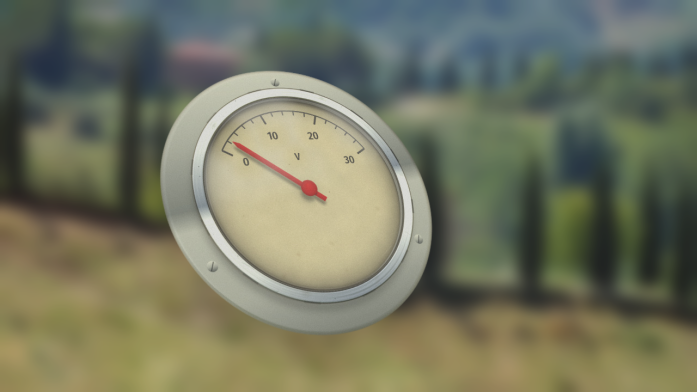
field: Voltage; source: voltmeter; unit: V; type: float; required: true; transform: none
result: 2 V
